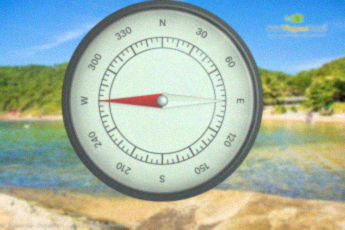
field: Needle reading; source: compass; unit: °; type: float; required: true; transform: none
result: 270 °
